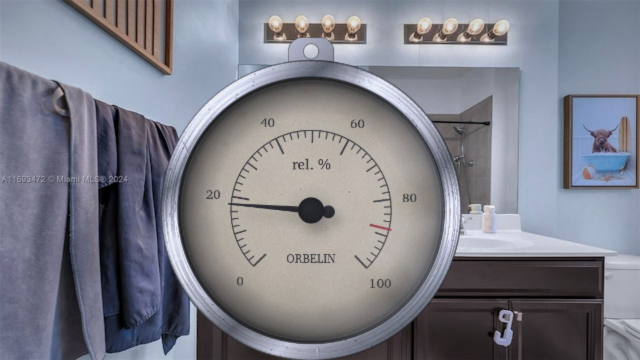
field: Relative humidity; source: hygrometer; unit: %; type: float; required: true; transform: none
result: 18 %
